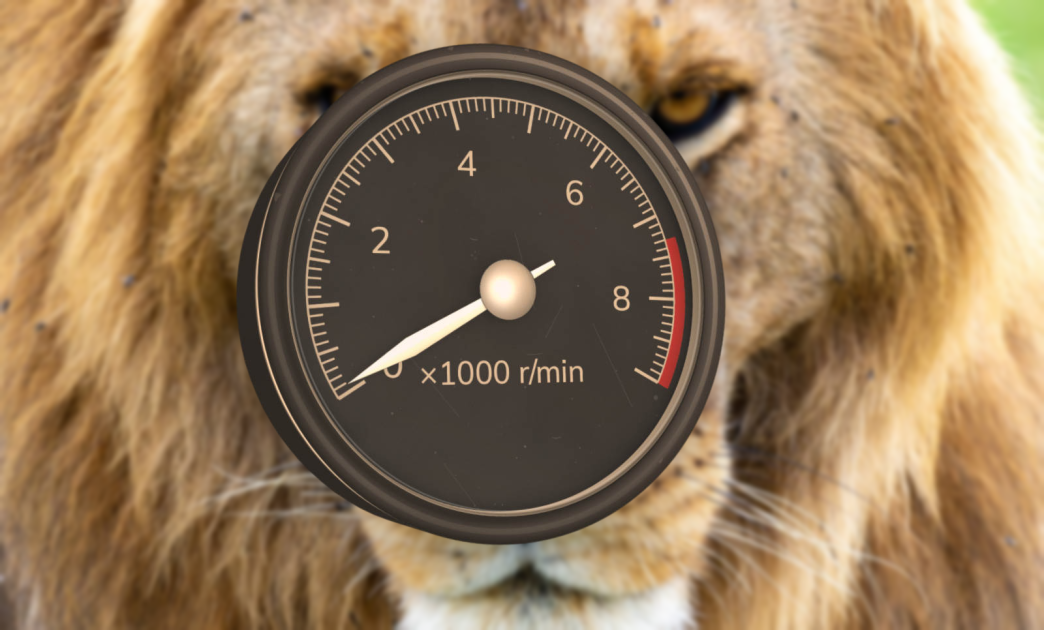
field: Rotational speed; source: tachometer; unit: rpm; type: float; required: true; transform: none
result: 100 rpm
